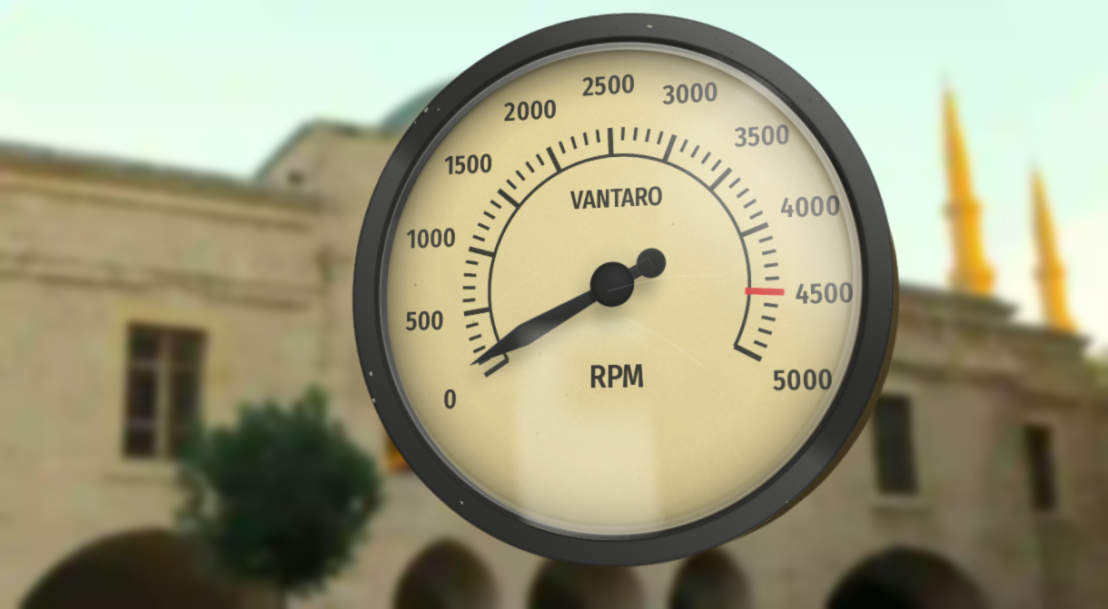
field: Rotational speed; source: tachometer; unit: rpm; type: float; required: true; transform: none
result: 100 rpm
